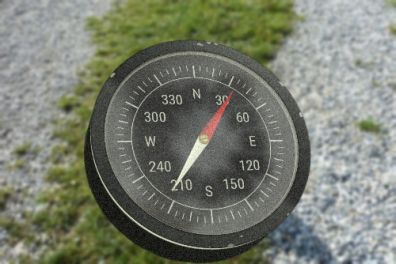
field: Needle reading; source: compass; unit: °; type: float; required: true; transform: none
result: 35 °
